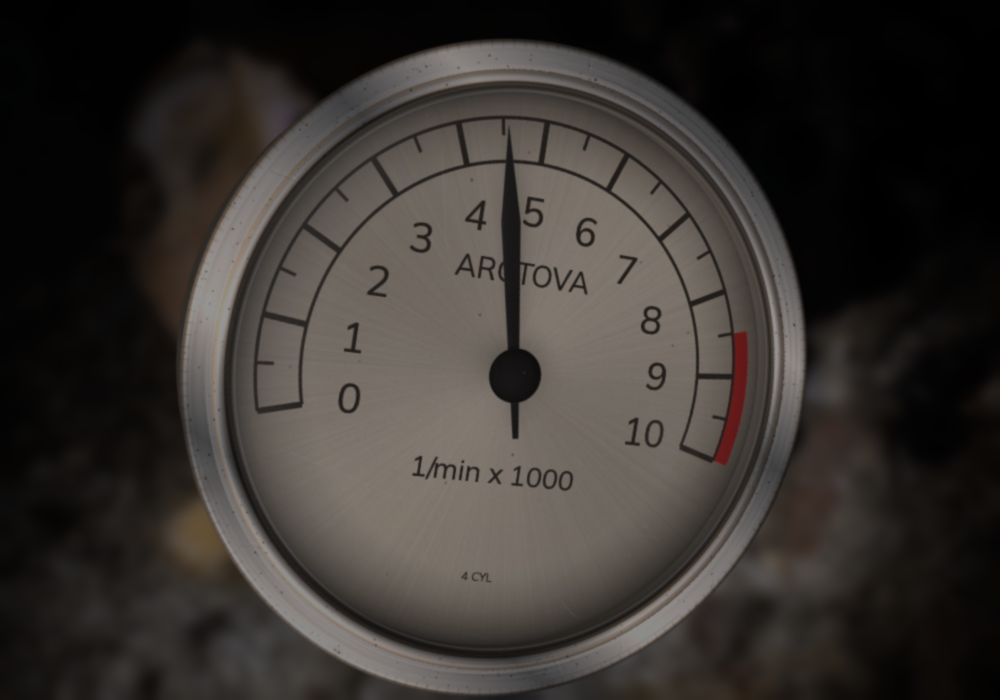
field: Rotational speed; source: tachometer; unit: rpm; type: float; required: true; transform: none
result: 4500 rpm
